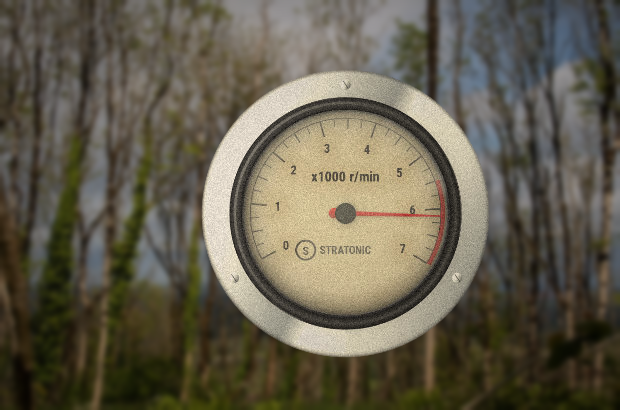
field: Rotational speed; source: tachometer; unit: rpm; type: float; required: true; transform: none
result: 6125 rpm
